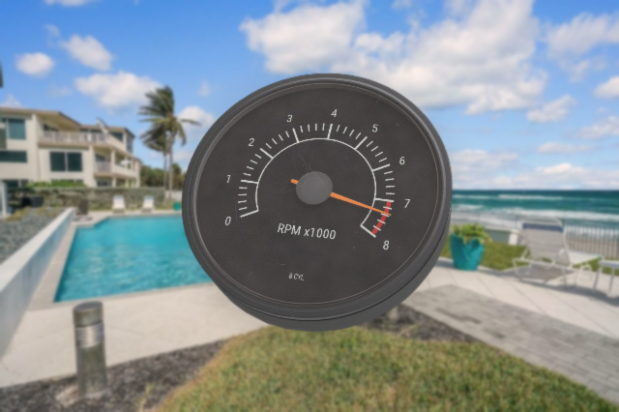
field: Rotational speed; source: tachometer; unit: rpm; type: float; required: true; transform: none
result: 7400 rpm
